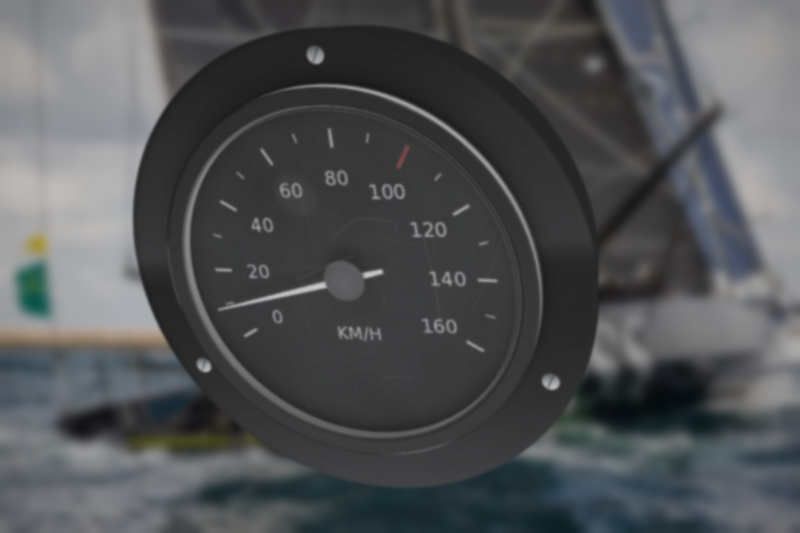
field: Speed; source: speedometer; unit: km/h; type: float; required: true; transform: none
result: 10 km/h
